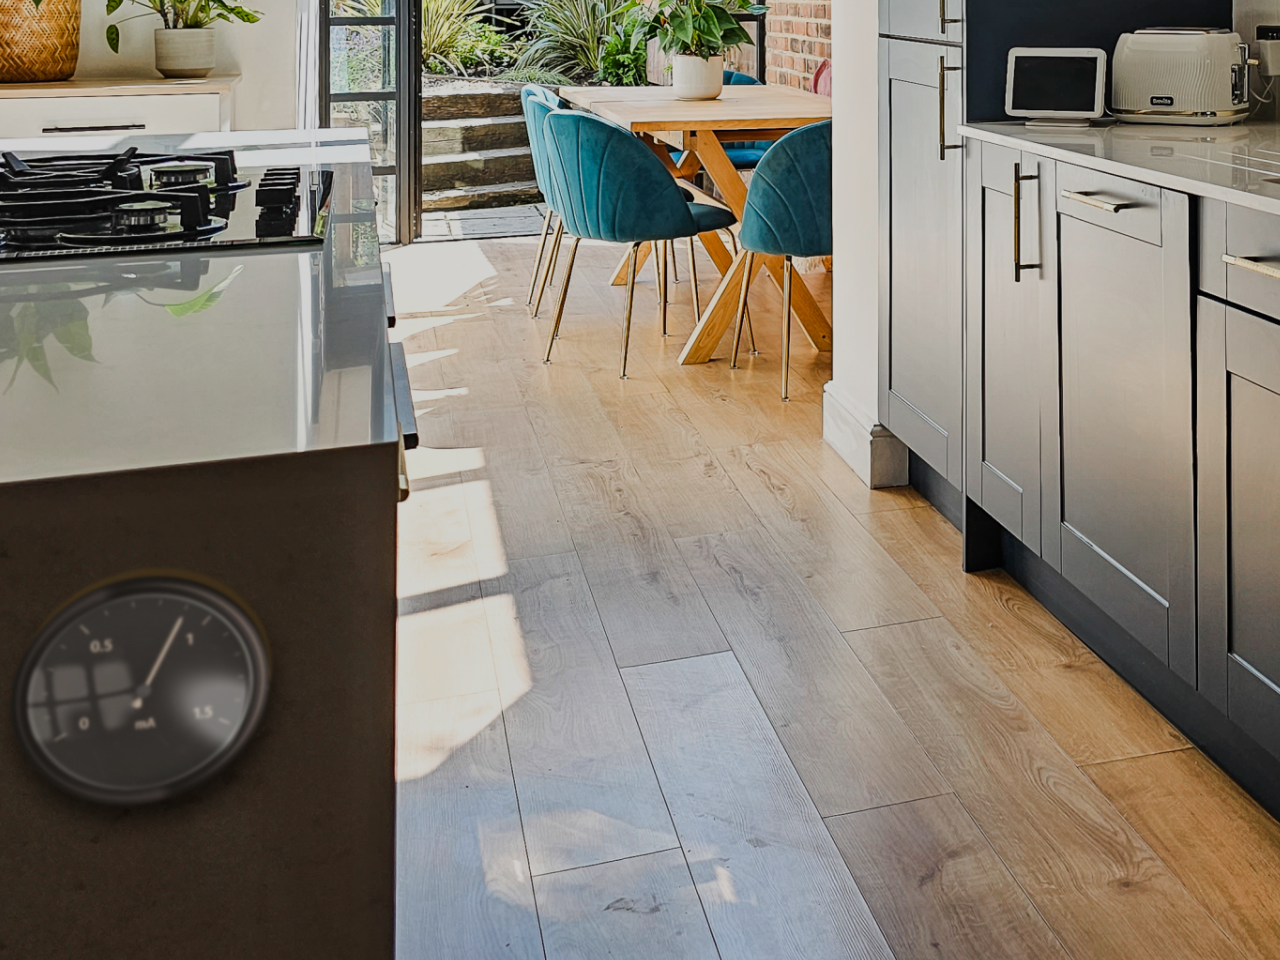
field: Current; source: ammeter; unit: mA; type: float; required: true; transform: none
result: 0.9 mA
